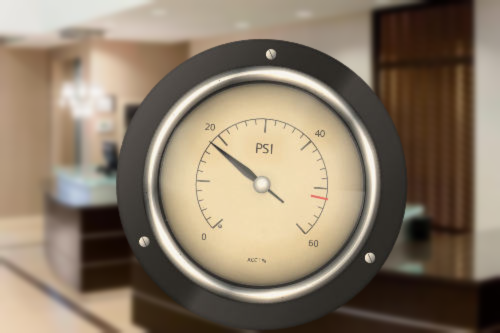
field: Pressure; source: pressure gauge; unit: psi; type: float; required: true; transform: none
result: 18 psi
